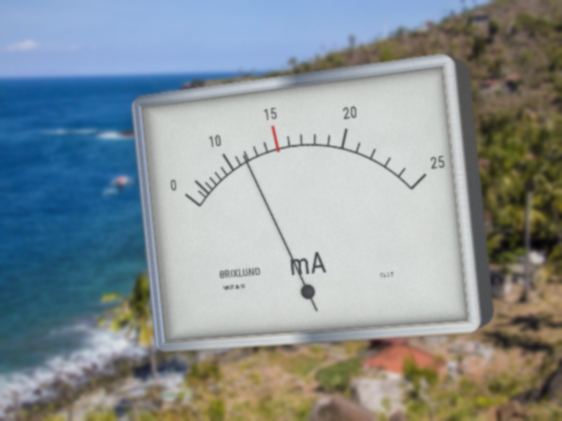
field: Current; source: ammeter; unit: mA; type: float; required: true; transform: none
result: 12 mA
